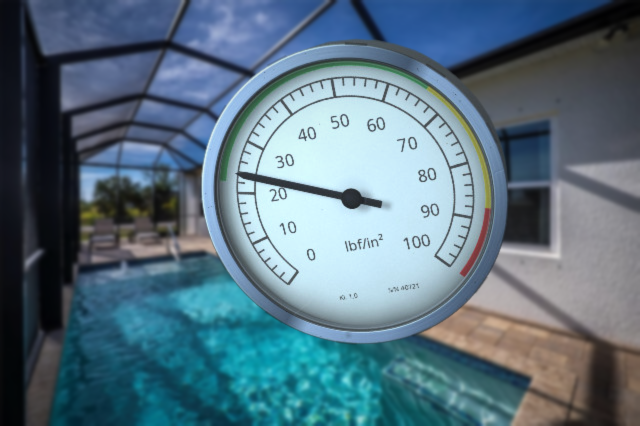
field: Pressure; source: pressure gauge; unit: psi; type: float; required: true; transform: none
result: 24 psi
